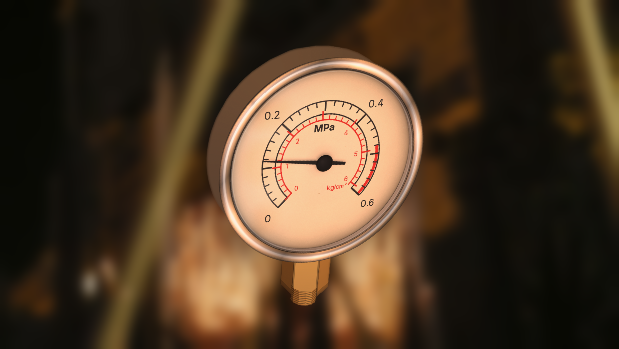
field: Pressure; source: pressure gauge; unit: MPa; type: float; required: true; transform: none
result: 0.12 MPa
